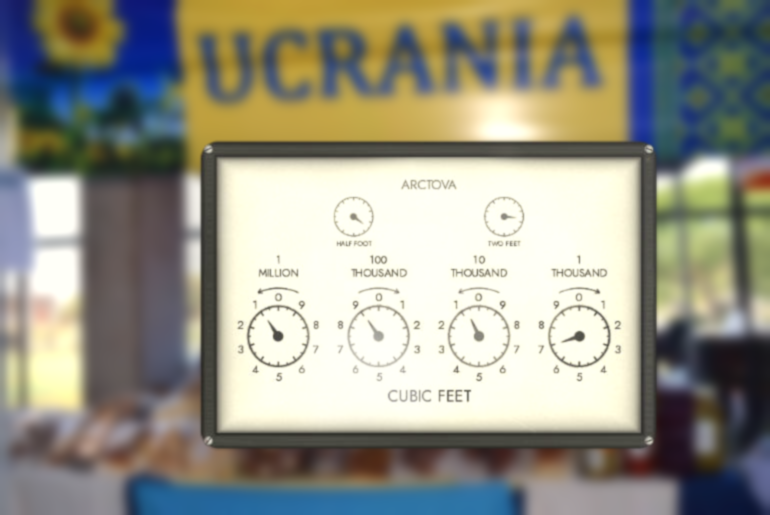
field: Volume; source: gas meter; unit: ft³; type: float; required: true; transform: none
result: 90700 ft³
